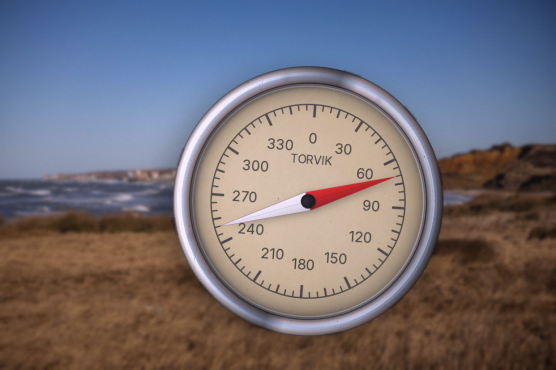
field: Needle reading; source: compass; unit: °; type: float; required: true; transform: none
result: 70 °
